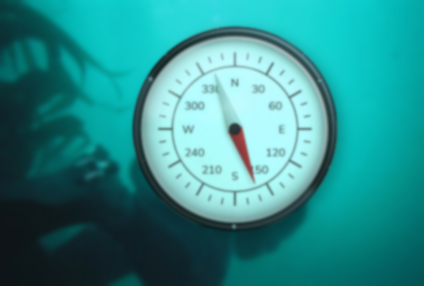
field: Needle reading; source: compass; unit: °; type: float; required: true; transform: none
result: 160 °
